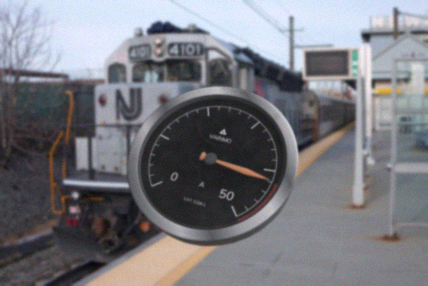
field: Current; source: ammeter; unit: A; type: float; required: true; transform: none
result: 42 A
